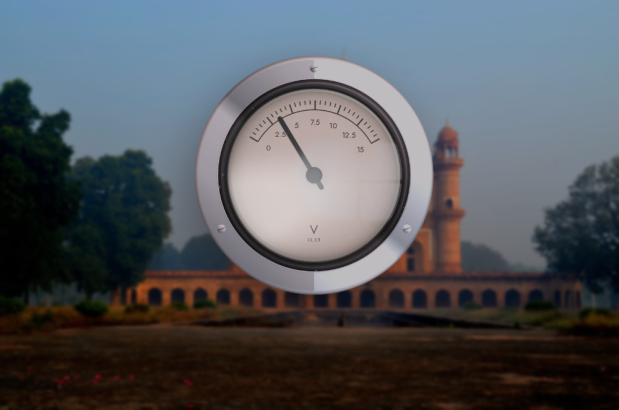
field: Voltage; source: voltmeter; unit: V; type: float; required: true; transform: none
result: 3.5 V
